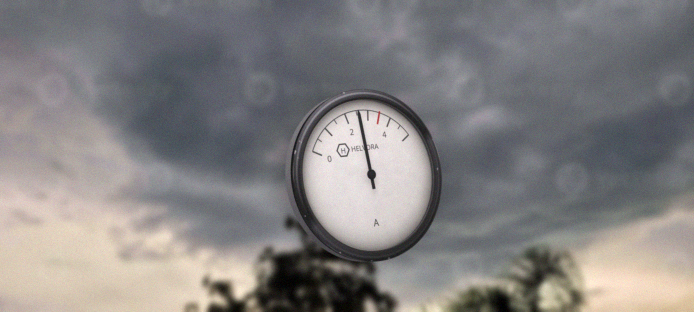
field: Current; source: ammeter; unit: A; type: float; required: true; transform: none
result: 2.5 A
